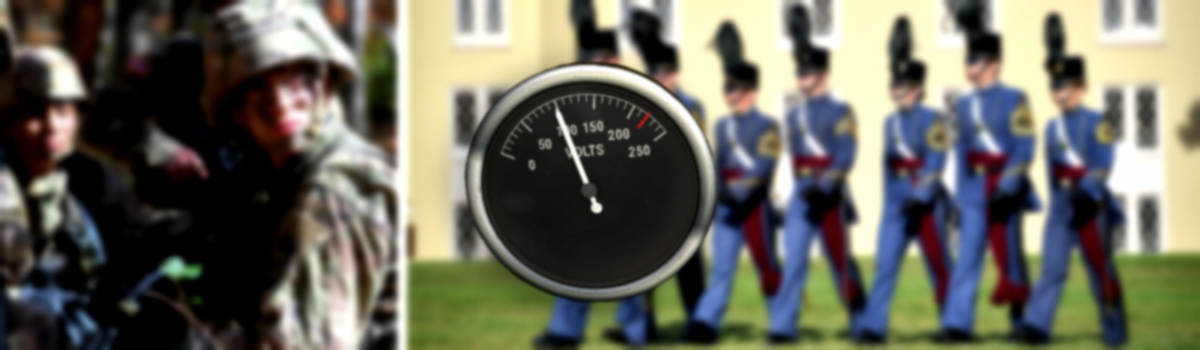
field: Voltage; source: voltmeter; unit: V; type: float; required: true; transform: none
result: 100 V
